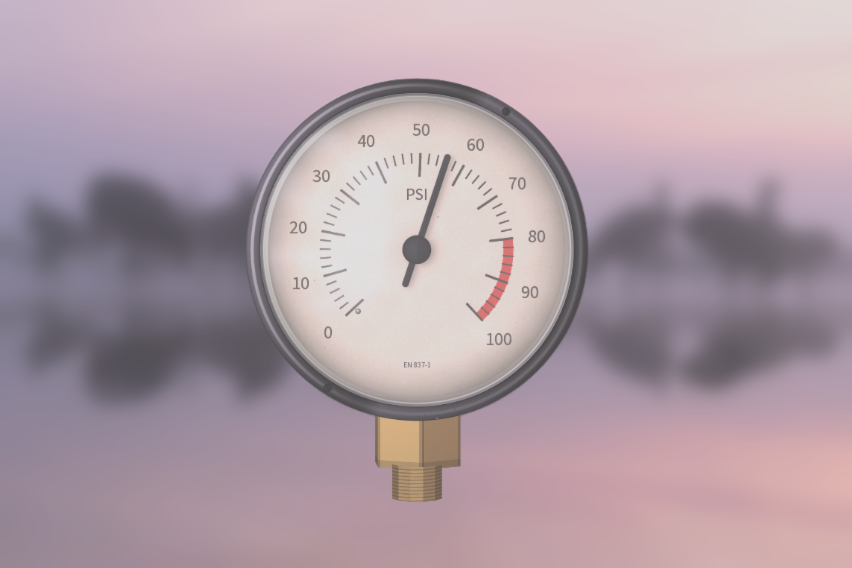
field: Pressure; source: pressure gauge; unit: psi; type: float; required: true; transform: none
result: 56 psi
